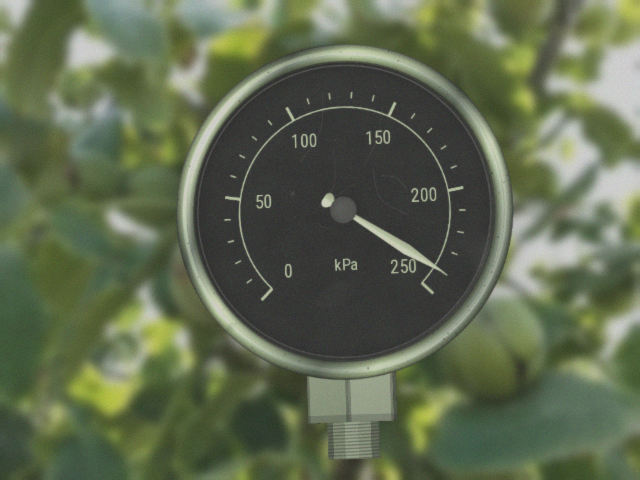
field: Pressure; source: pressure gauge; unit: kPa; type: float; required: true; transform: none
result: 240 kPa
